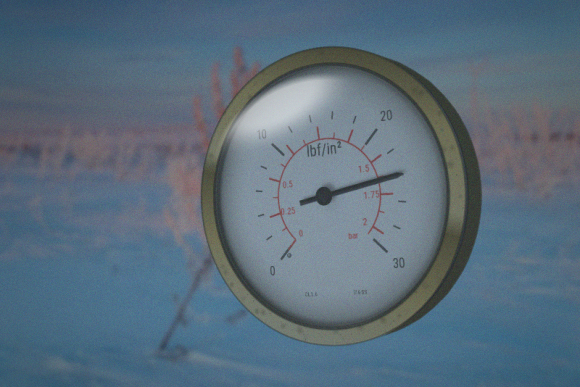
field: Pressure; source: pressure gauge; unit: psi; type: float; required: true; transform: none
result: 24 psi
